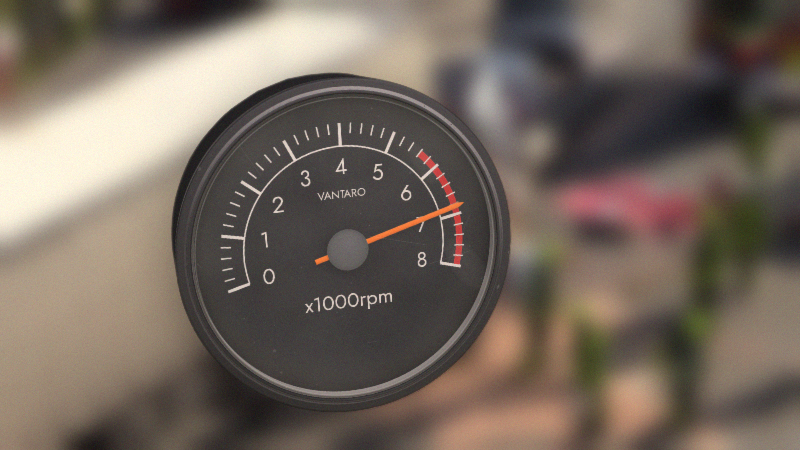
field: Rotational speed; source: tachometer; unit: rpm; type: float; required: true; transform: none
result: 6800 rpm
